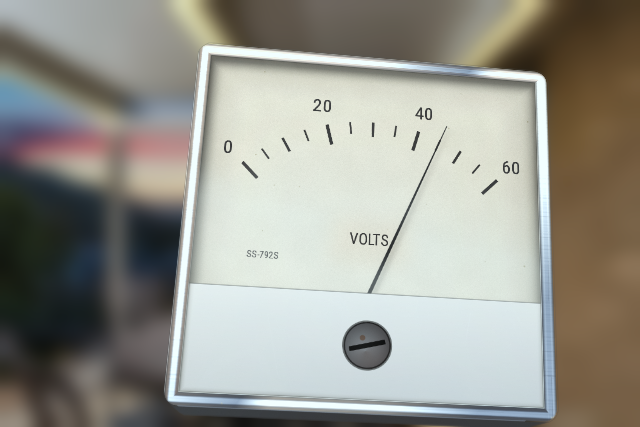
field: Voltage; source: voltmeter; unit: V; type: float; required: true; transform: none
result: 45 V
